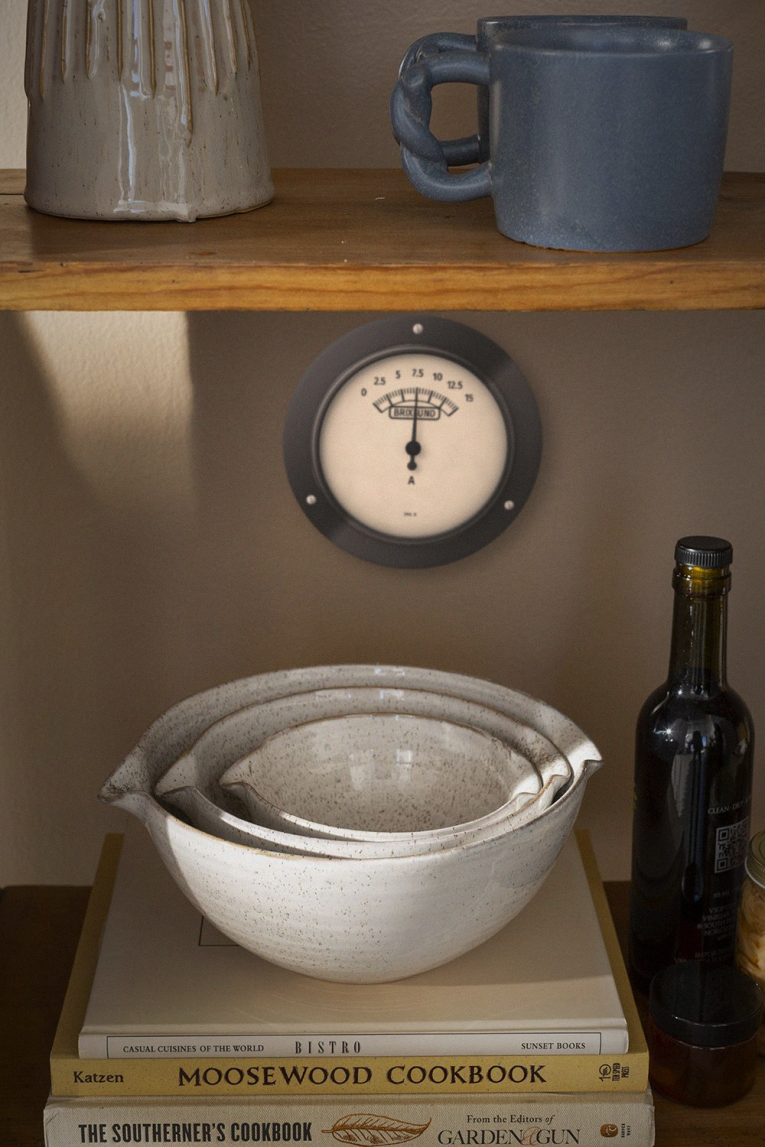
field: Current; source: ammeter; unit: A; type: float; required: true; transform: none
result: 7.5 A
